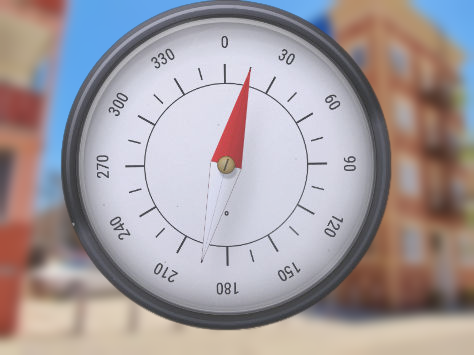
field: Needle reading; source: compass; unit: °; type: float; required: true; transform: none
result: 15 °
